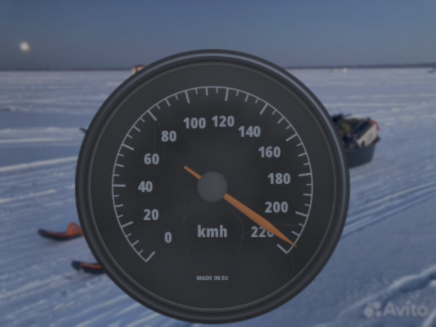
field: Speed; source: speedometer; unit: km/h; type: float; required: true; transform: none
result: 215 km/h
